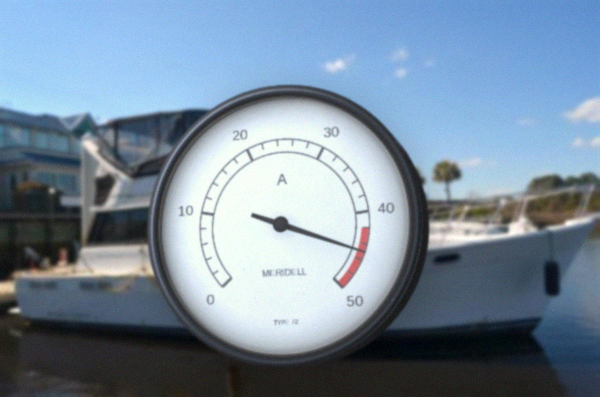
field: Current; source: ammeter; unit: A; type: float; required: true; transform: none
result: 45 A
